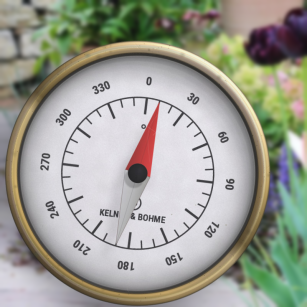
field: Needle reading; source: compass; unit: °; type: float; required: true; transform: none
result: 10 °
